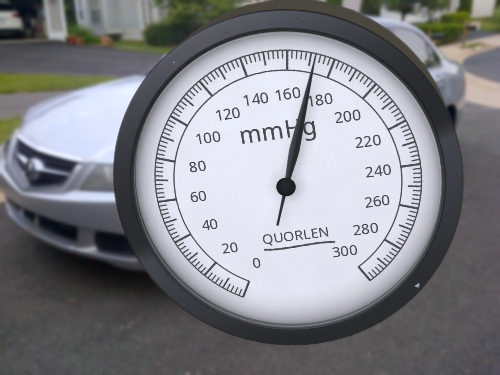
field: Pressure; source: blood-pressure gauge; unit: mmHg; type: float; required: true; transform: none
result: 172 mmHg
